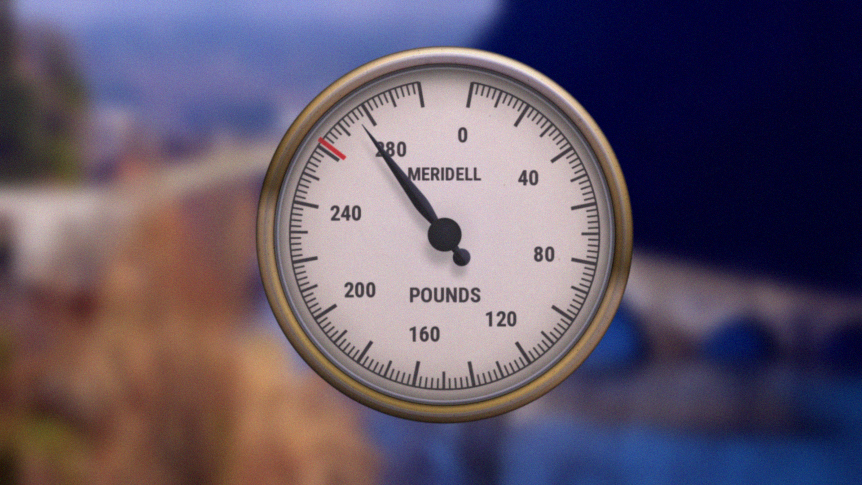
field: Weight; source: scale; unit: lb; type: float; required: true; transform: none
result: 276 lb
